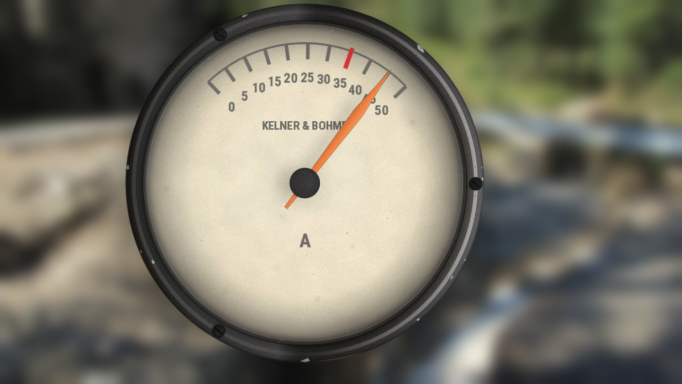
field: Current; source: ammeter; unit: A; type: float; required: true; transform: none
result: 45 A
